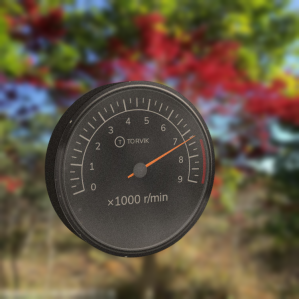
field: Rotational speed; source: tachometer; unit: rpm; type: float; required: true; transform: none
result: 7250 rpm
